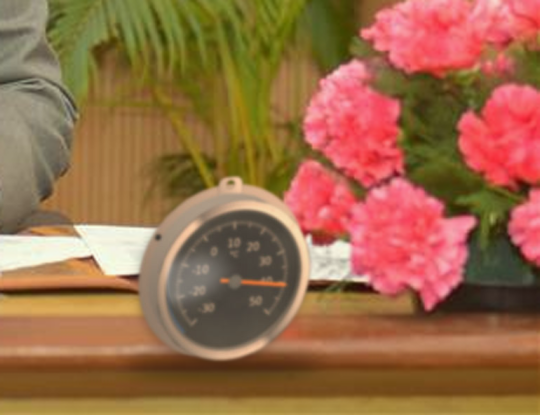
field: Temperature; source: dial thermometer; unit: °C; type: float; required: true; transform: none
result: 40 °C
